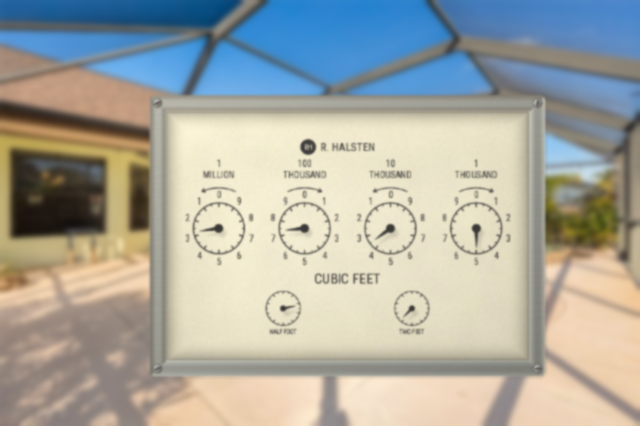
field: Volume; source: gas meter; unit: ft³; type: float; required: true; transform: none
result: 273500 ft³
